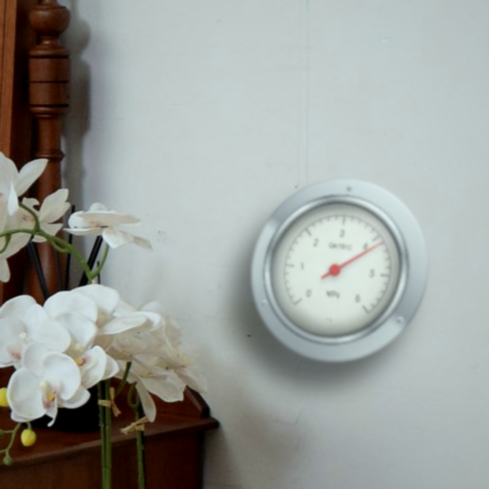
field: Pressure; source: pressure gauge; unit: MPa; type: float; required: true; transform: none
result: 4.2 MPa
